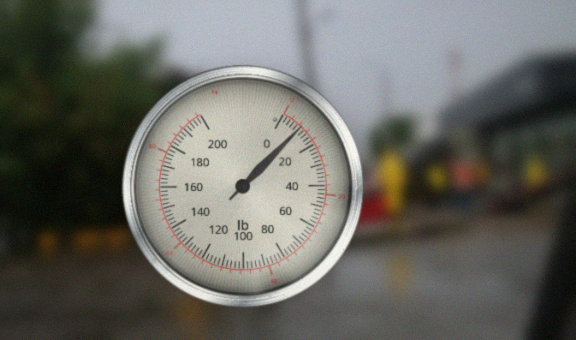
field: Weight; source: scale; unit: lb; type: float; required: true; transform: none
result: 10 lb
